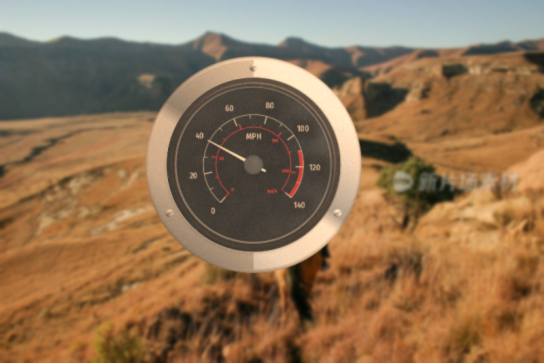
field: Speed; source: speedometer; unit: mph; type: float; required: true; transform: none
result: 40 mph
